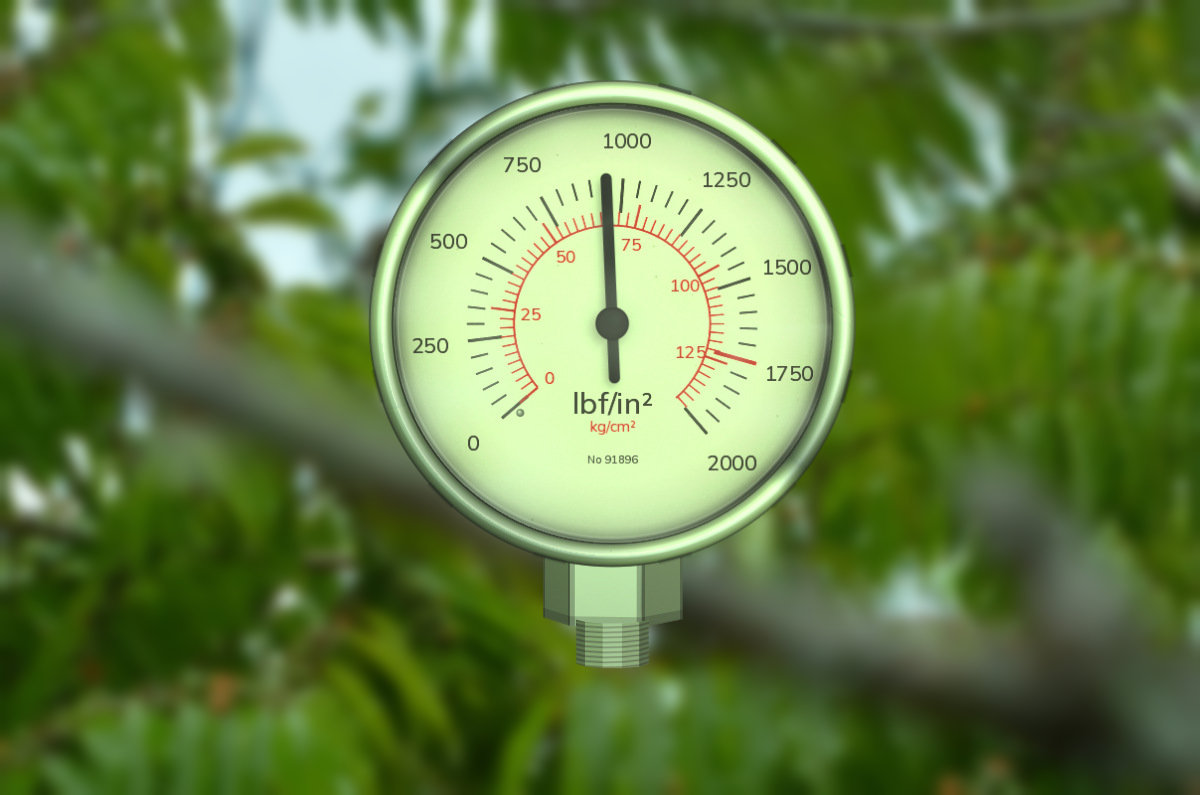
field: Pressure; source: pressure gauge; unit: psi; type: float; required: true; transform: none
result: 950 psi
